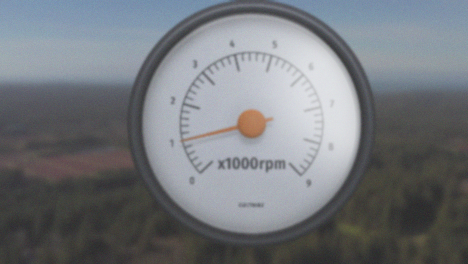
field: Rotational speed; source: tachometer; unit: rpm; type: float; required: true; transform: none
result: 1000 rpm
